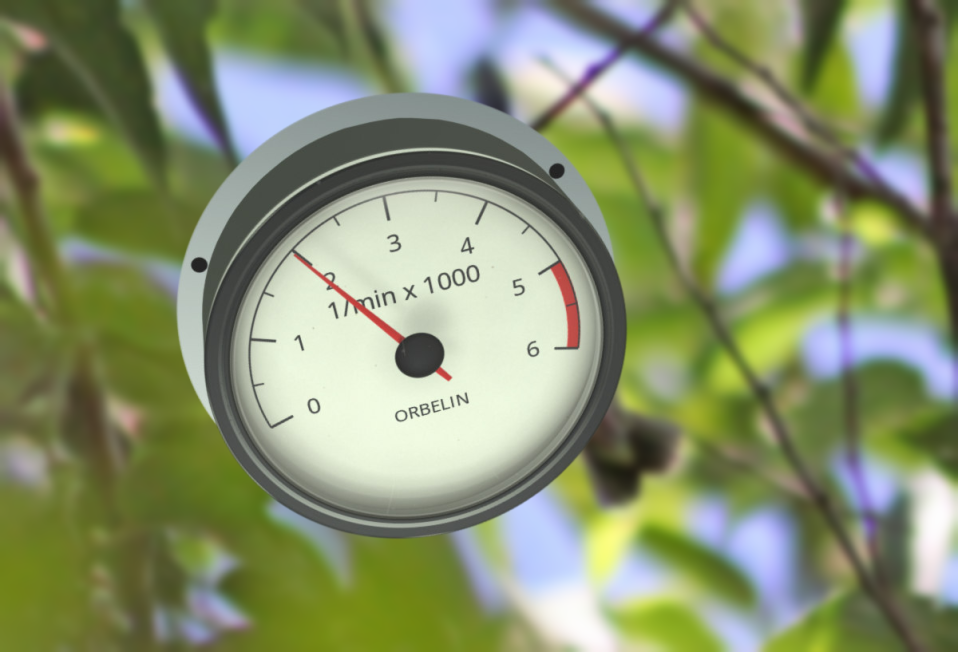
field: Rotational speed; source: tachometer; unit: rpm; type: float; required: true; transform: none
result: 2000 rpm
